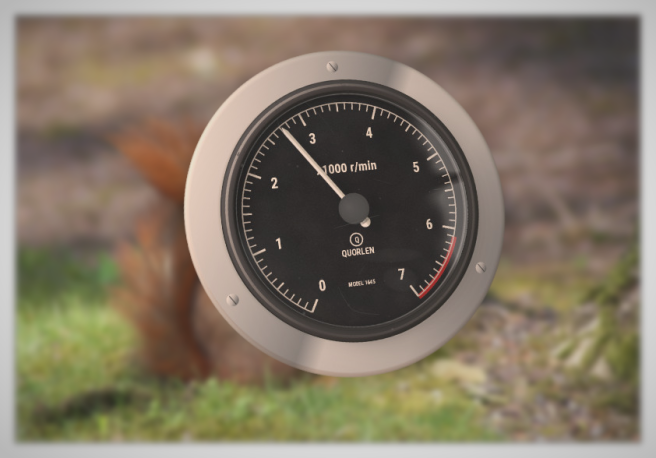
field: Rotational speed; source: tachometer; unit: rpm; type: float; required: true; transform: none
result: 2700 rpm
